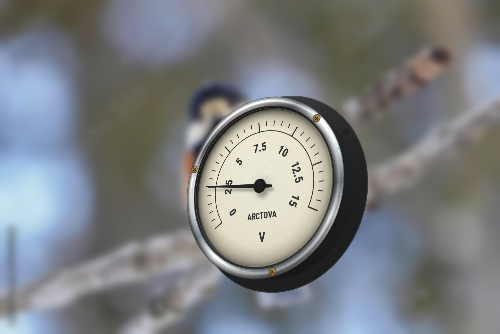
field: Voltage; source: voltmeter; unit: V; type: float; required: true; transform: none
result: 2.5 V
